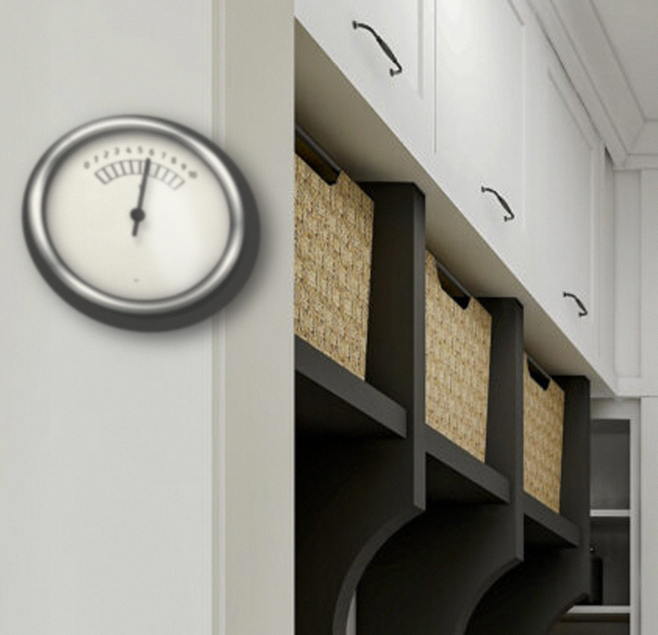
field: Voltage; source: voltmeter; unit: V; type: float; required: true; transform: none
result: 6 V
